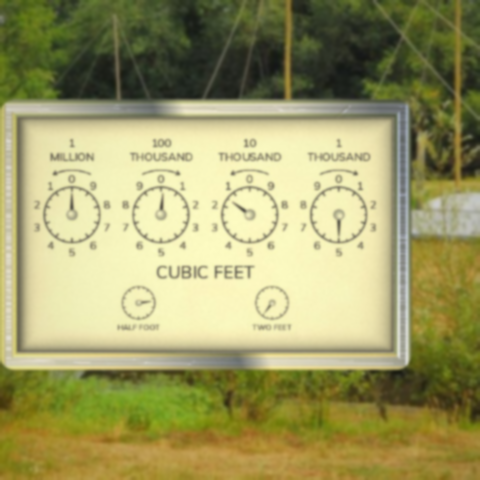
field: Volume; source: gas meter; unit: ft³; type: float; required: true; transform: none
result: 1500 ft³
